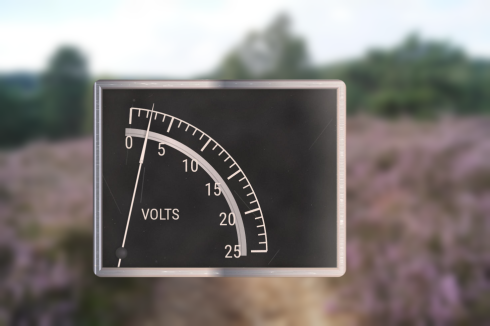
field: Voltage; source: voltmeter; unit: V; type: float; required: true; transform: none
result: 2.5 V
